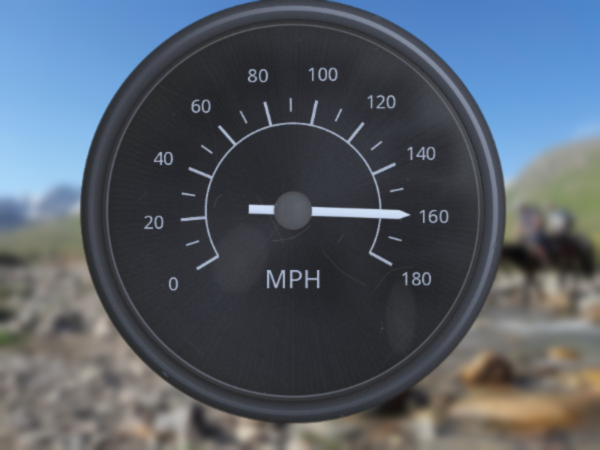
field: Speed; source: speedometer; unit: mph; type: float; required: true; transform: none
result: 160 mph
